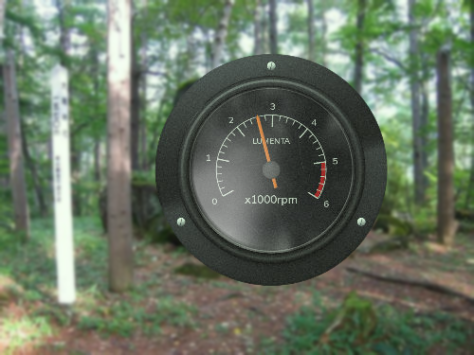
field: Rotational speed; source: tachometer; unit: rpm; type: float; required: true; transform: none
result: 2600 rpm
